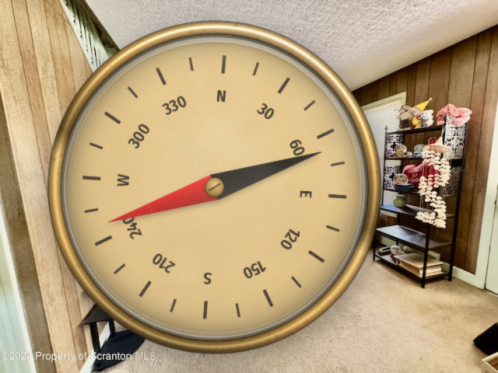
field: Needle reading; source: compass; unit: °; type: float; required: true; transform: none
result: 247.5 °
